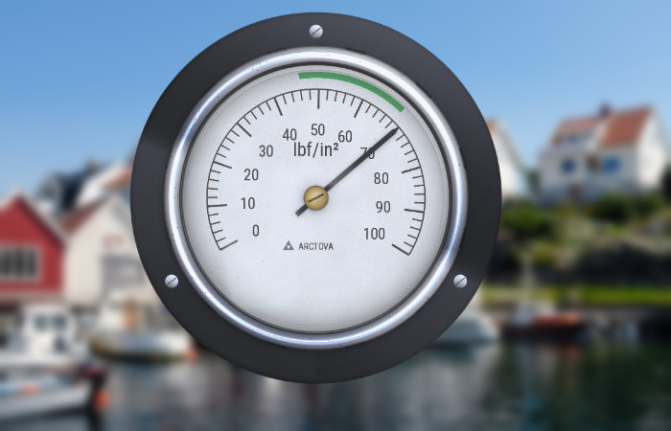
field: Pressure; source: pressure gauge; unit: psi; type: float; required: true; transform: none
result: 70 psi
